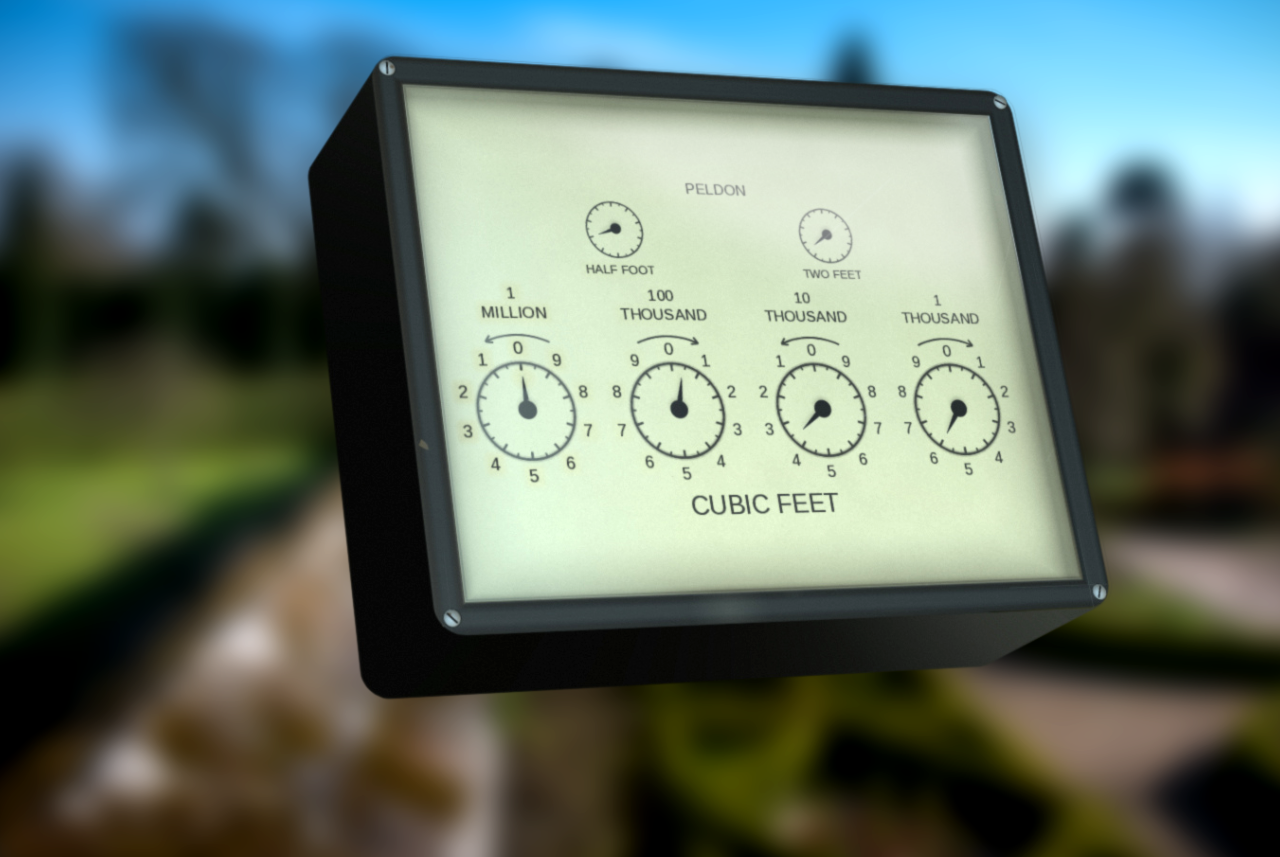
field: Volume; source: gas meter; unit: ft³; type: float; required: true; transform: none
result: 3600 ft³
